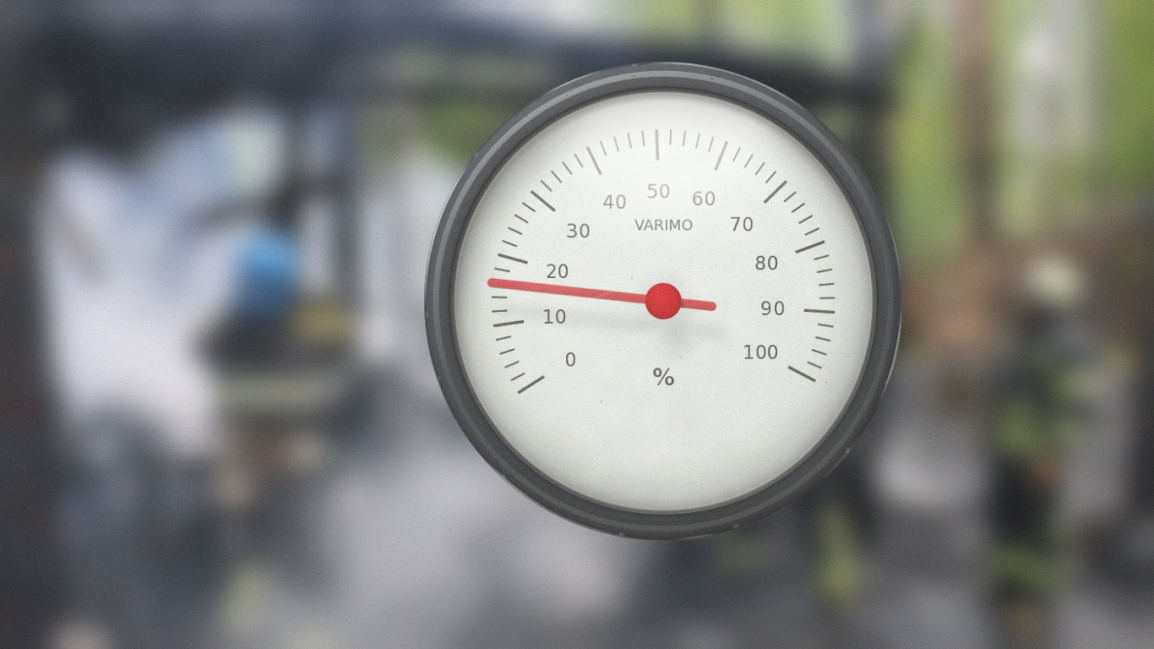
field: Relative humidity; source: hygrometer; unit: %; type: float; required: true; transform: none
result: 16 %
